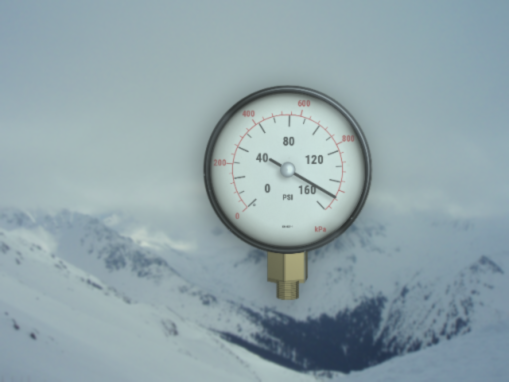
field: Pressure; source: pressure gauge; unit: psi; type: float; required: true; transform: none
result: 150 psi
